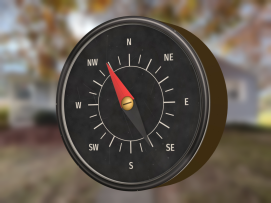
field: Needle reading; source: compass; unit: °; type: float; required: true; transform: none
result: 330 °
